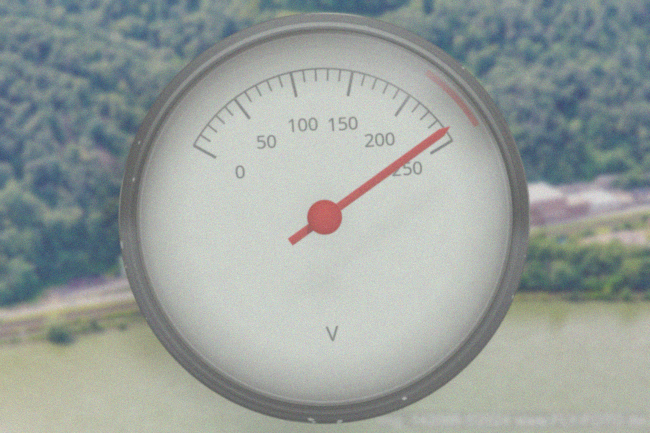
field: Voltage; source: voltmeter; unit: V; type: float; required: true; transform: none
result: 240 V
